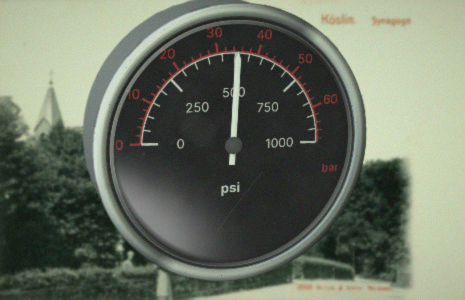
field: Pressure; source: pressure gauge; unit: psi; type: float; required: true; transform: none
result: 500 psi
